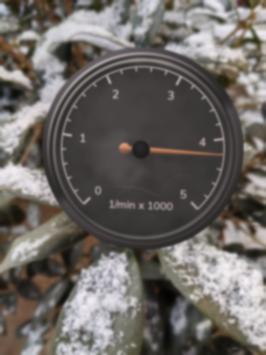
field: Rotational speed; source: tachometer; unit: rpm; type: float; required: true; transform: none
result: 4200 rpm
